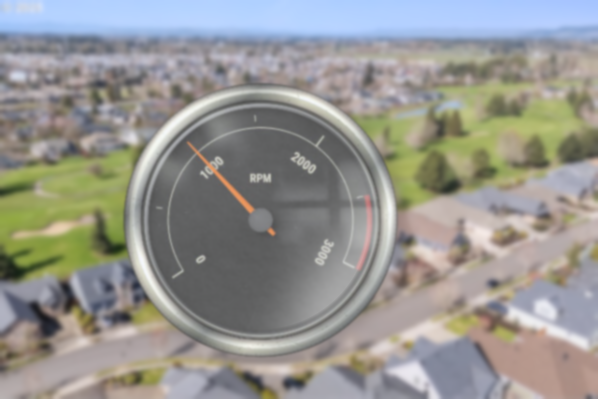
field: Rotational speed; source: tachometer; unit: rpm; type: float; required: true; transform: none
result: 1000 rpm
